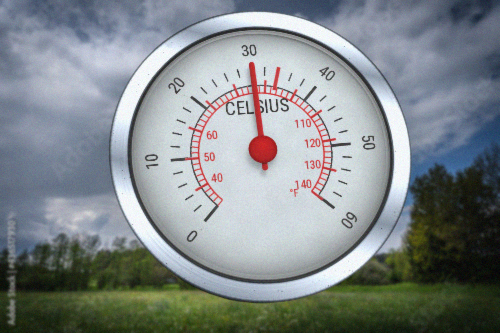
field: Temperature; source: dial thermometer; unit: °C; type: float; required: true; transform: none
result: 30 °C
